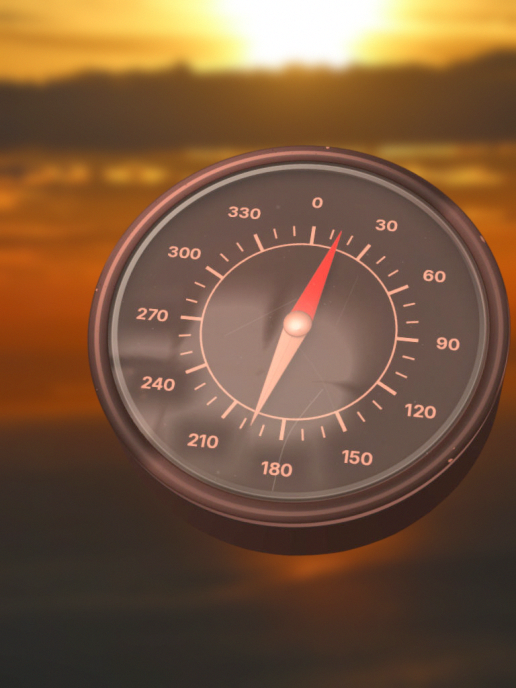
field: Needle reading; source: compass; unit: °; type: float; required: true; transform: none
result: 15 °
